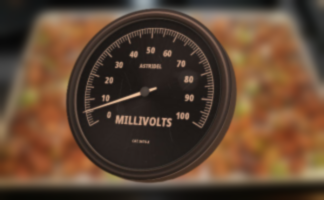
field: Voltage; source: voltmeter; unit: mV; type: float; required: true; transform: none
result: 5 mV
